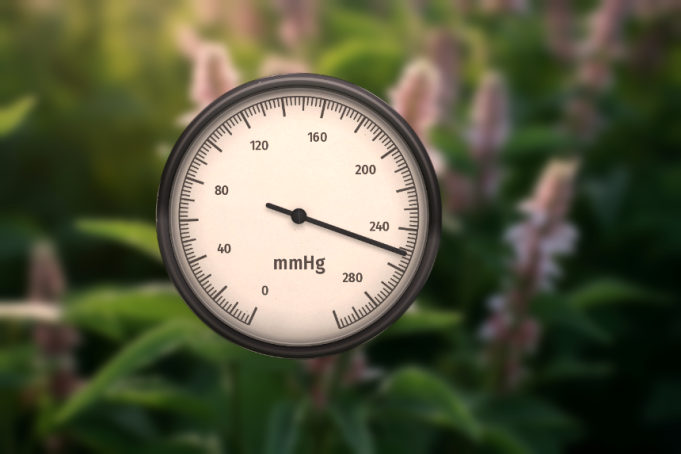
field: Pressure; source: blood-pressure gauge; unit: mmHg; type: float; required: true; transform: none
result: 252 mmHg
